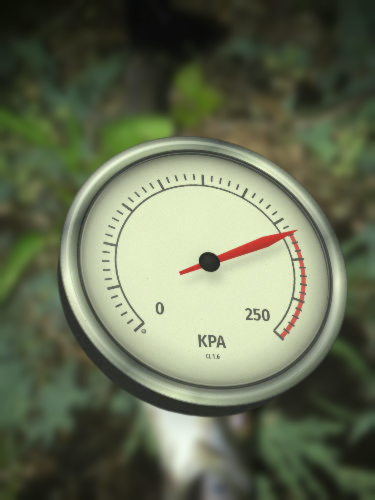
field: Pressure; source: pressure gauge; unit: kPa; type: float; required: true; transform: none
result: 185 kPa
